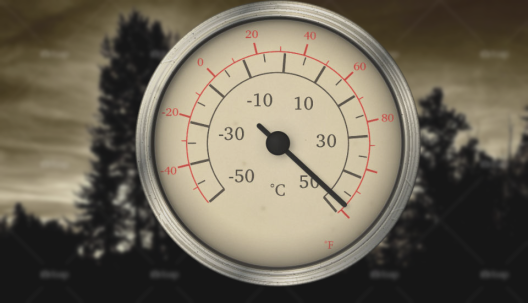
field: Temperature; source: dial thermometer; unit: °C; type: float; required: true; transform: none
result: 47.5 °C
